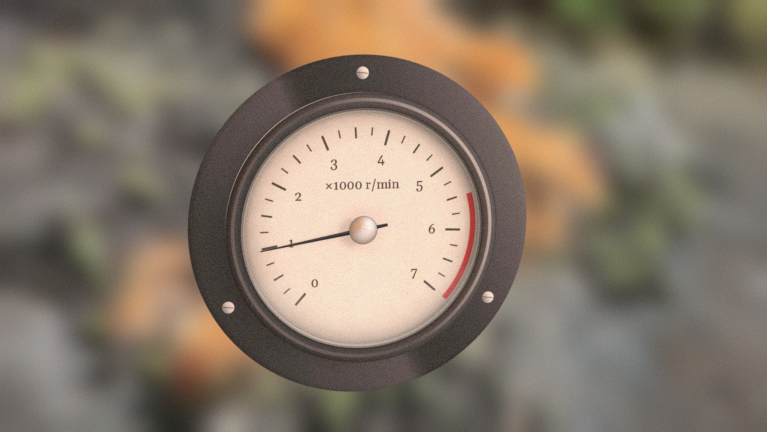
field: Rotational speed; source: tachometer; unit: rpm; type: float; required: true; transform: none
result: 1000 rpm
